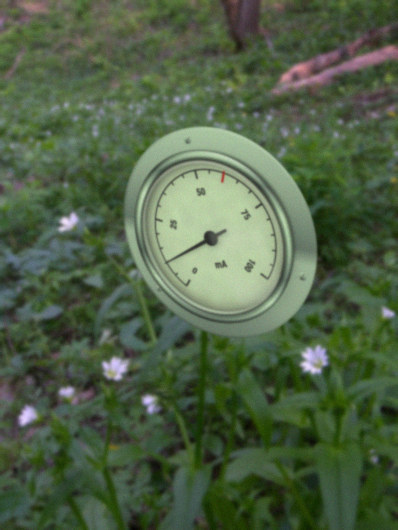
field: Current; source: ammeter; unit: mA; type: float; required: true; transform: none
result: 10 mA
